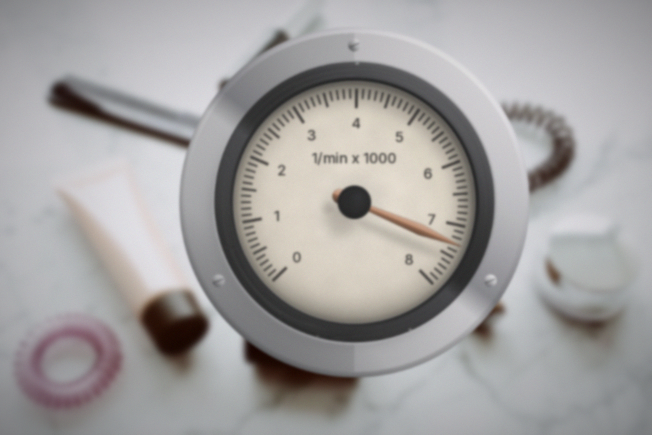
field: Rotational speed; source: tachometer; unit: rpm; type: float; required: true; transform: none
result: 7300 rpm
